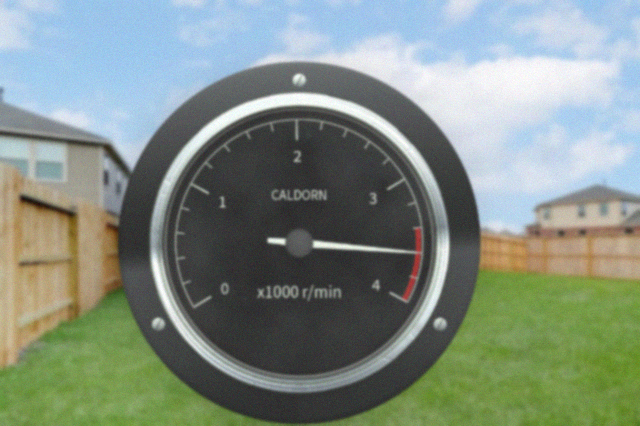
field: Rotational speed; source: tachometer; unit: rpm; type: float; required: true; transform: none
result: 3600 rpm
